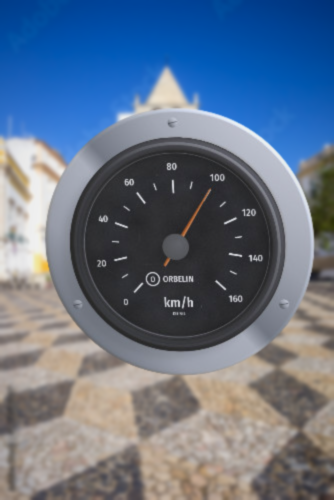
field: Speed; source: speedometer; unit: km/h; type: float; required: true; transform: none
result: 100 km/h
